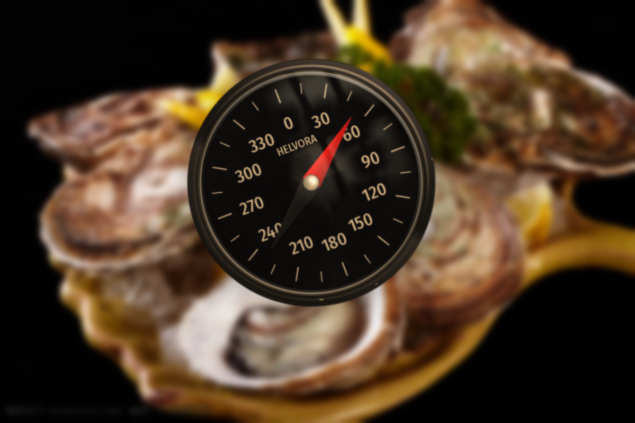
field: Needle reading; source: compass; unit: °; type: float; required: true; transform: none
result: 52.5 °
